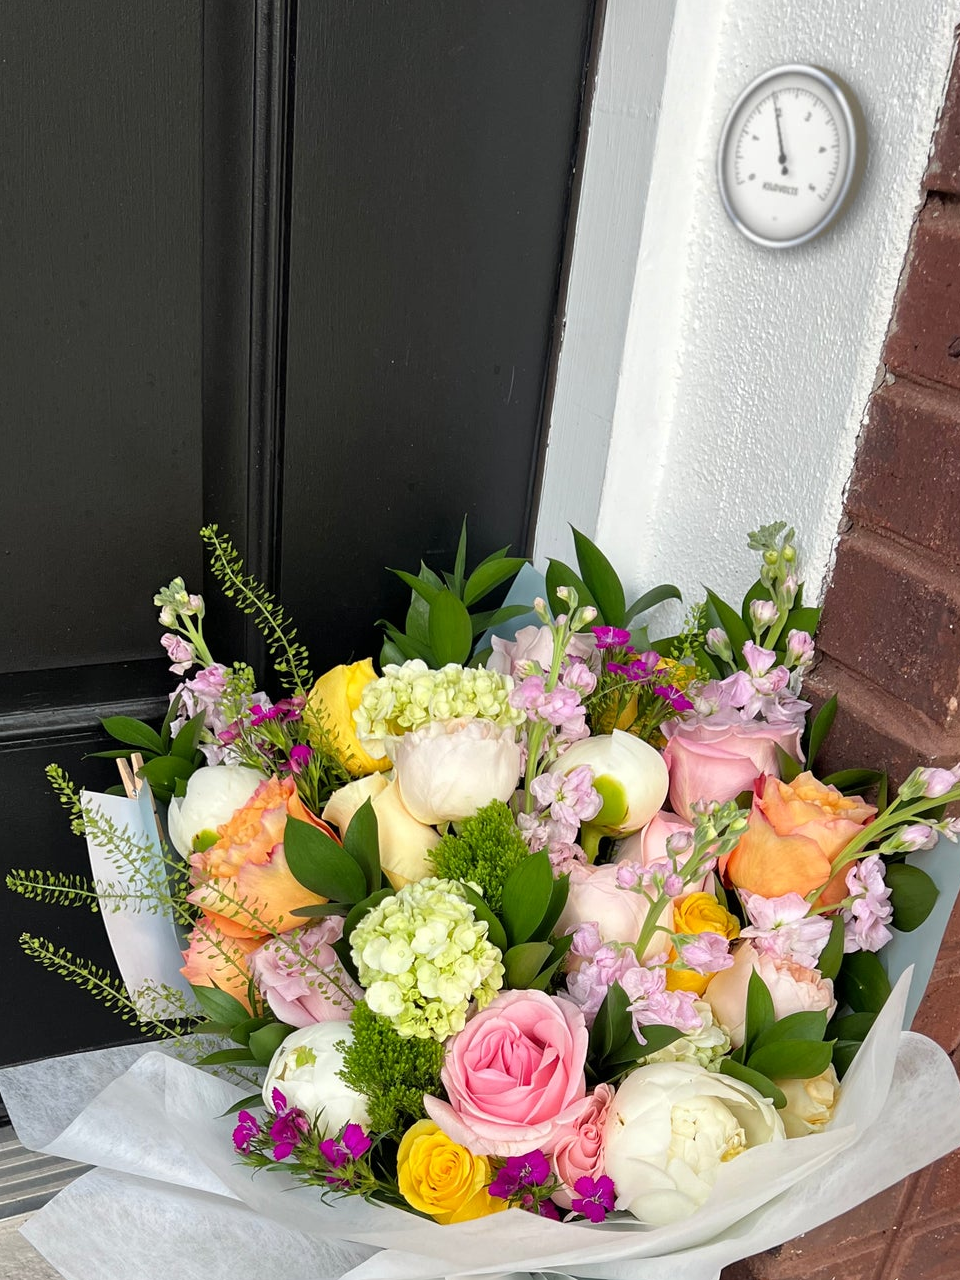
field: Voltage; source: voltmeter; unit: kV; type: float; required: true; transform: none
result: 2 kV
